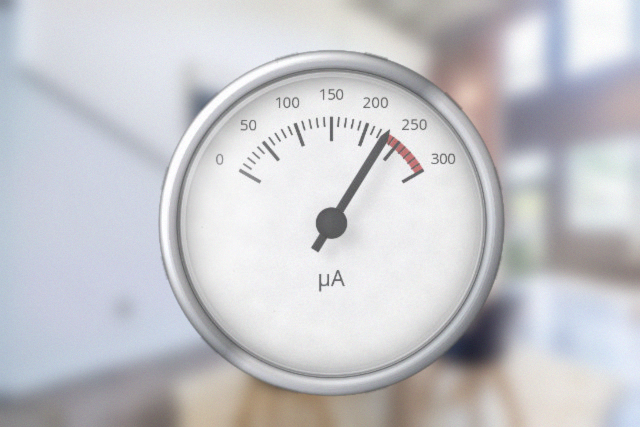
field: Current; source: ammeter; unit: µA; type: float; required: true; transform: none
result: 230 µA
